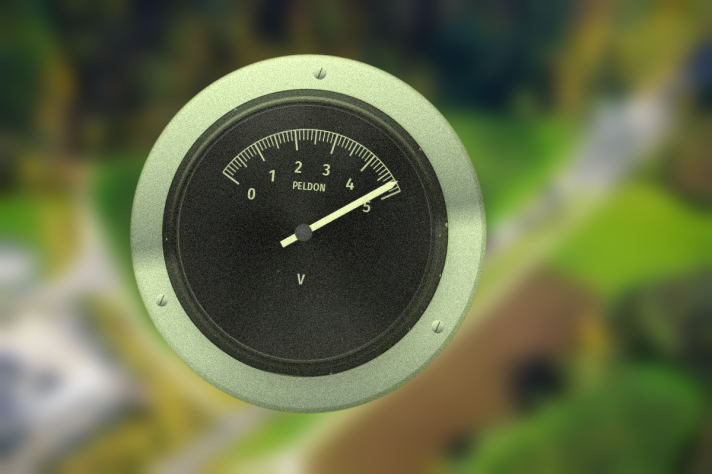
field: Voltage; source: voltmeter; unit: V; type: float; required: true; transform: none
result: 4.8 V
